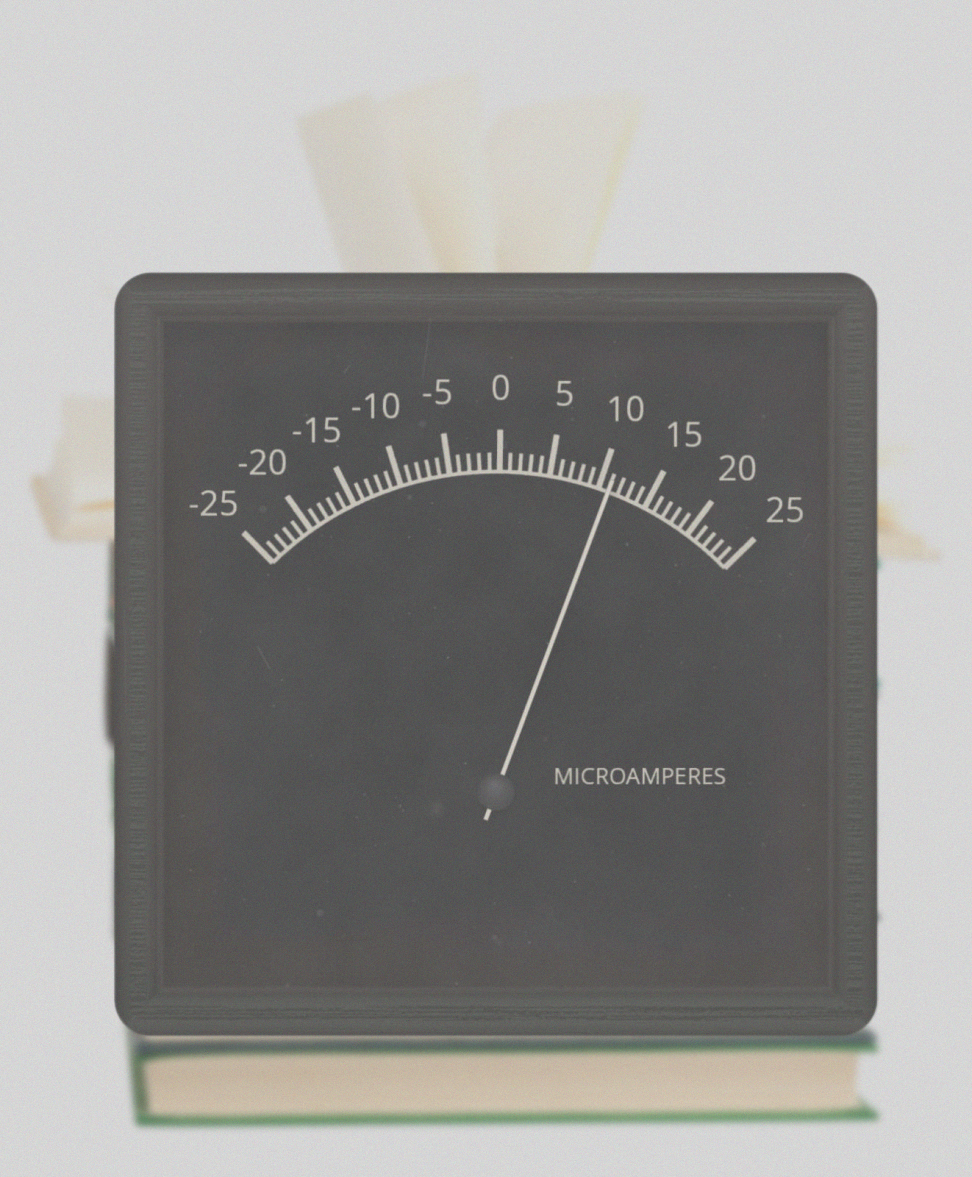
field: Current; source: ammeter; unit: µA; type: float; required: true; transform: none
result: 11 µA
